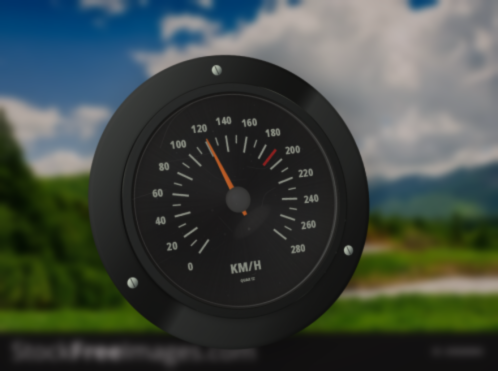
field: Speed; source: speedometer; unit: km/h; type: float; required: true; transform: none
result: 120 km/h
